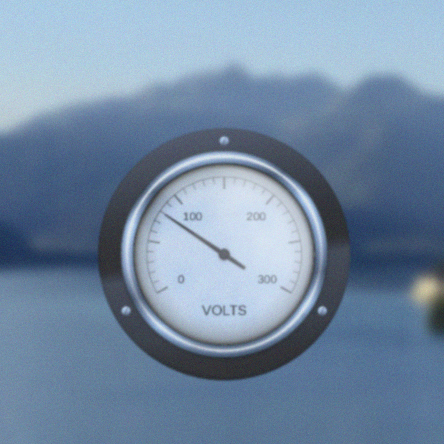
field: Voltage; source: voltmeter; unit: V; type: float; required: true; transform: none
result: 80 V
